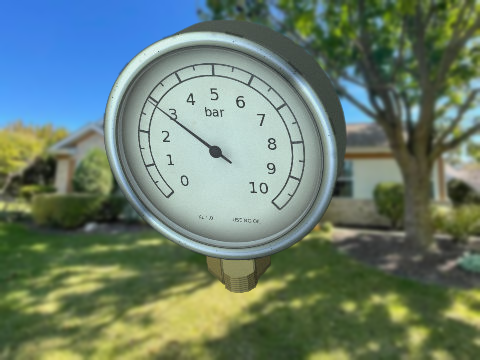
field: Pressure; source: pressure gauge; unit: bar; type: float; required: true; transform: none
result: 3 bar
